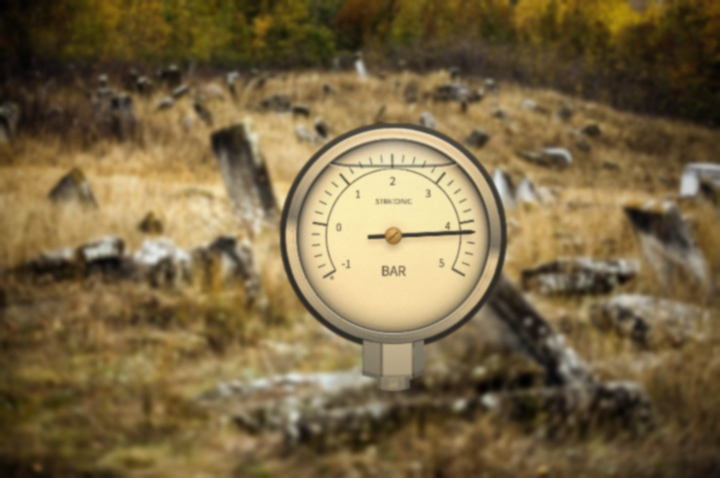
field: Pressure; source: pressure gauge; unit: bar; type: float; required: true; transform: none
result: 4.2 bar
